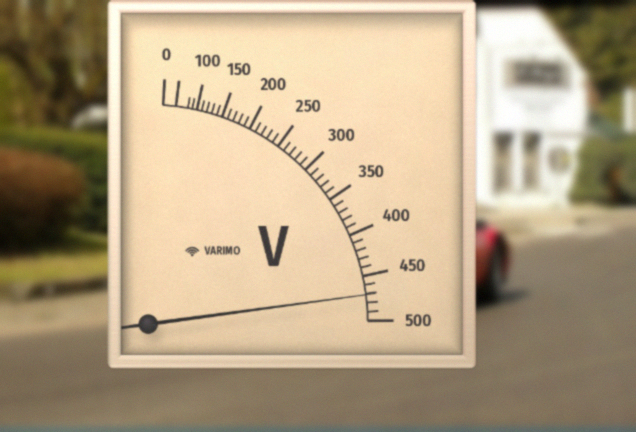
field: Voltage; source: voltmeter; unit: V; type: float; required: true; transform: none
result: 470 V
